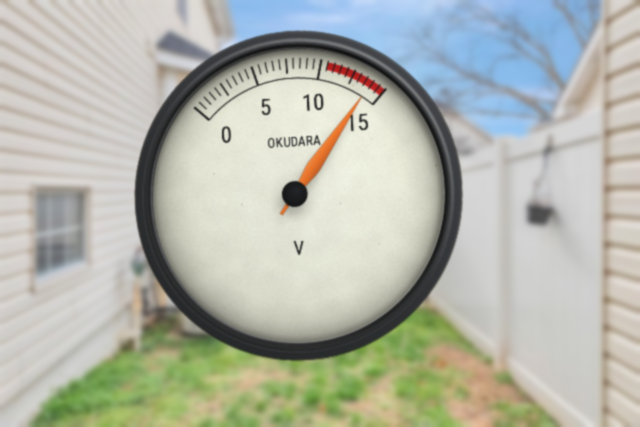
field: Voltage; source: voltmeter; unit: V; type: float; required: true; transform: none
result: 14 V
